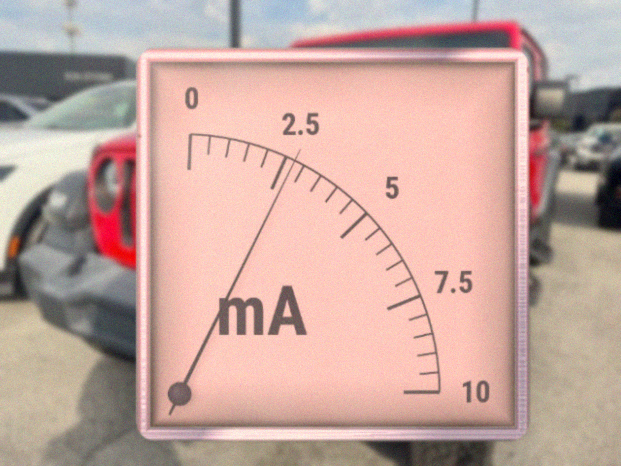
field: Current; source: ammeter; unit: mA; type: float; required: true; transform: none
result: 2.75 mA
